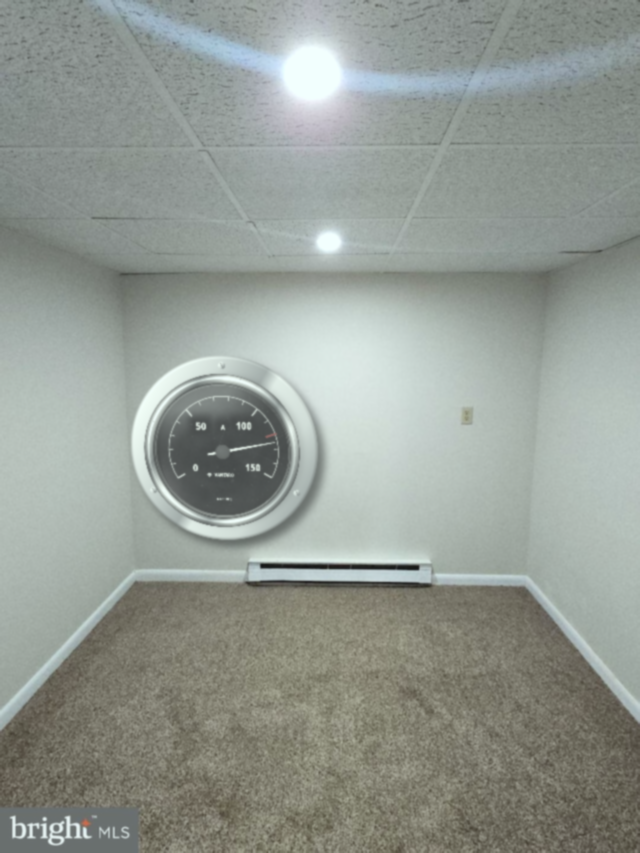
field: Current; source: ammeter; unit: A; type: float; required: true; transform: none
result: 125 A
